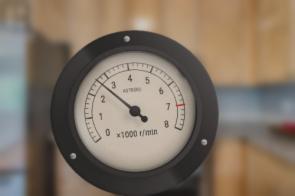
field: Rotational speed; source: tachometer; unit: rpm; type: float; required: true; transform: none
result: 2600 rpm
